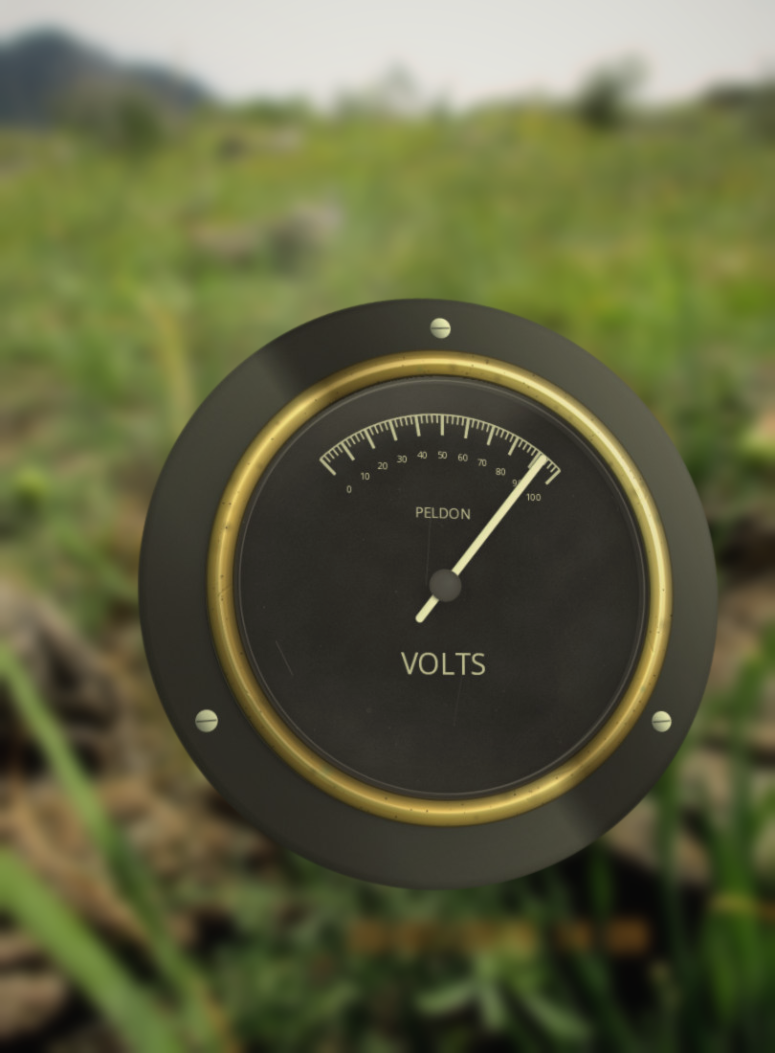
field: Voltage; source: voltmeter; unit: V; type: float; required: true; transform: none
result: 92 V
